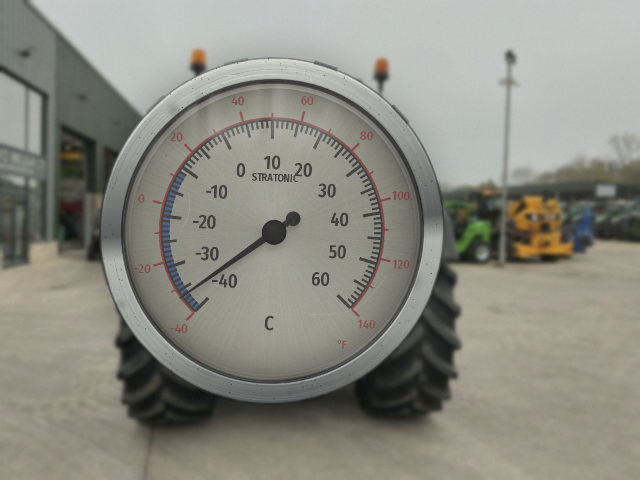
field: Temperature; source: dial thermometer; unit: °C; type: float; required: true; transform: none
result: -36 °C
